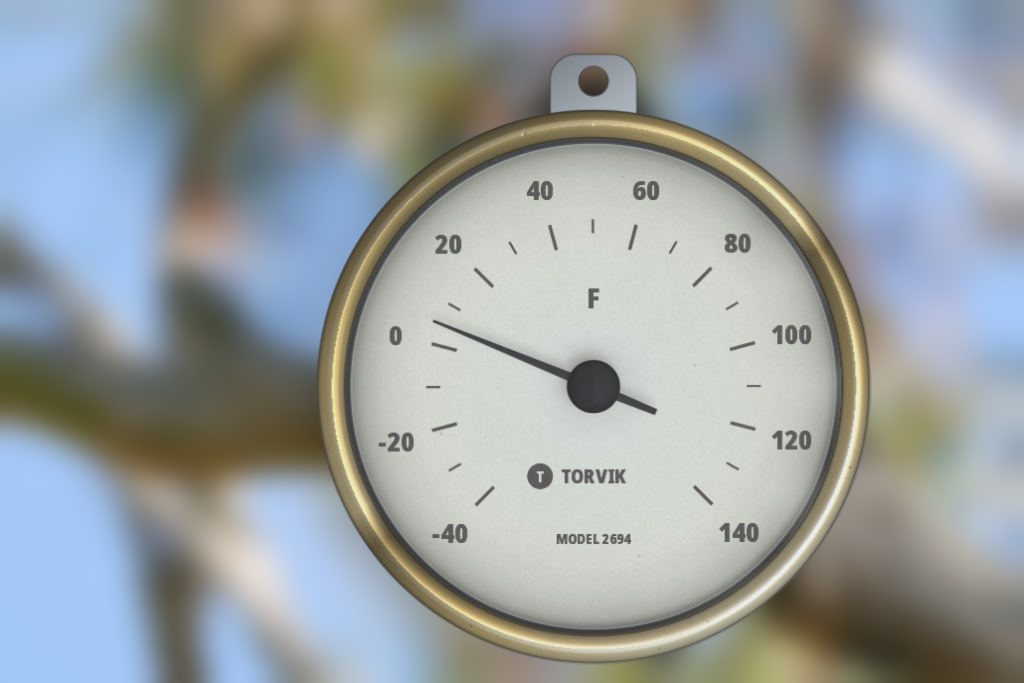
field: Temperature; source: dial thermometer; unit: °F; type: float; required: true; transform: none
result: 5 °F
